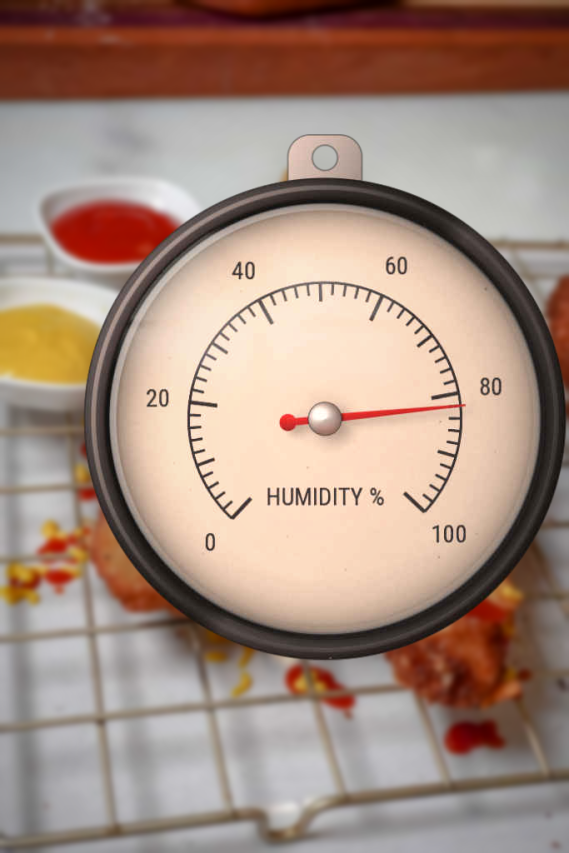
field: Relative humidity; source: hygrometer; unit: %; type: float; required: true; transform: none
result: 82 %
